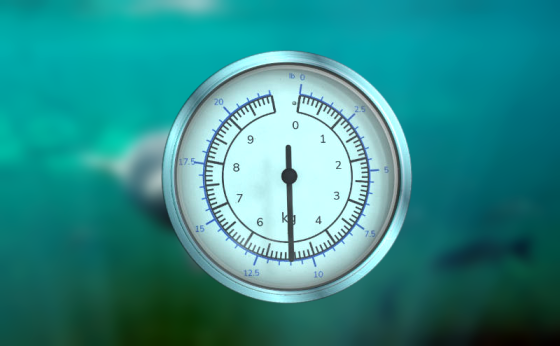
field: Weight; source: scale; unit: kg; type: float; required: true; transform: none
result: 5 kg
